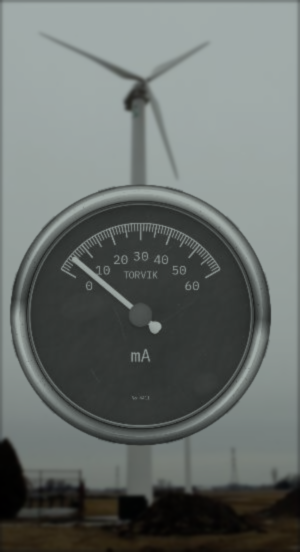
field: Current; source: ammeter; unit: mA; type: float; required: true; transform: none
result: 5 mA
